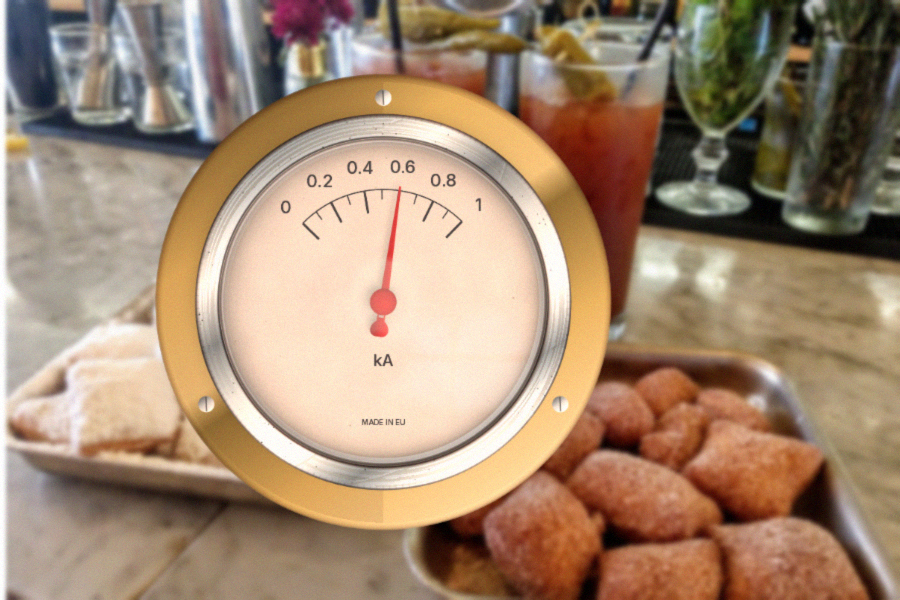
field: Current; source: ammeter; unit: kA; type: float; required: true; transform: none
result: 0.6 kA
